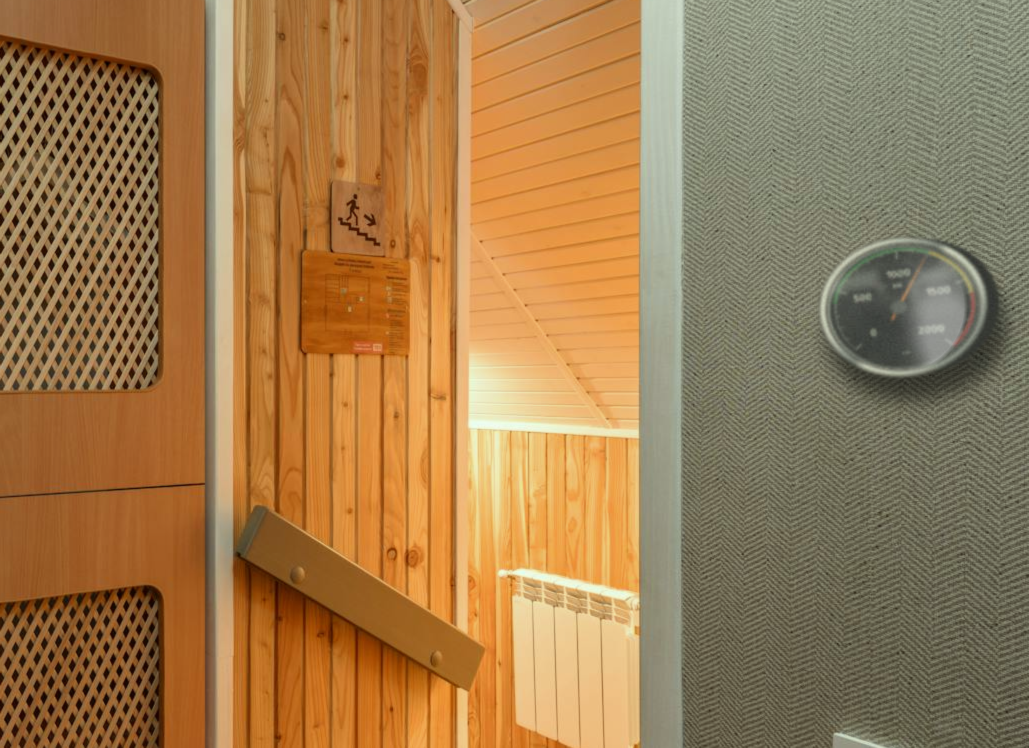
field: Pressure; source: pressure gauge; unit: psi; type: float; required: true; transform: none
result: 1200 psi
